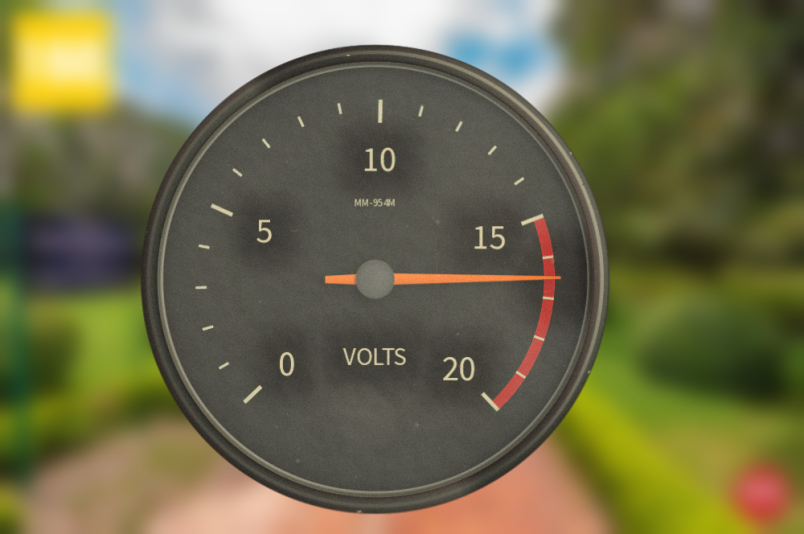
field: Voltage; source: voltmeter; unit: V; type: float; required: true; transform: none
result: 16.5 V
